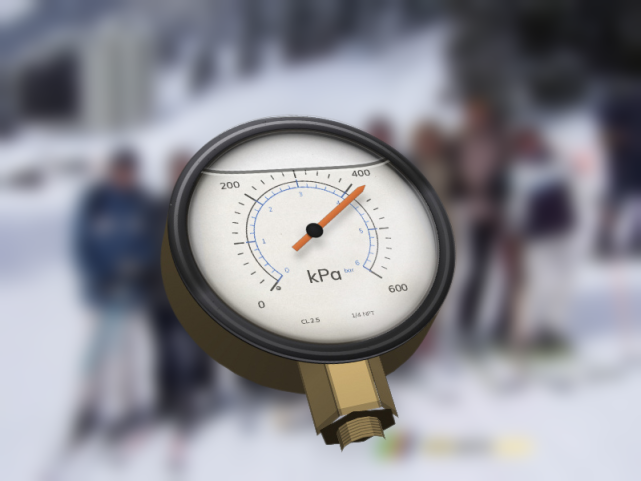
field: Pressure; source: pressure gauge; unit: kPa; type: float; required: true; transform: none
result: 420 kPa
